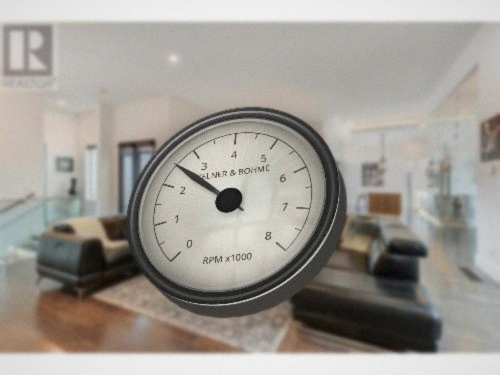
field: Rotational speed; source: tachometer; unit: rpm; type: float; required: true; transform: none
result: 2500 rpm
